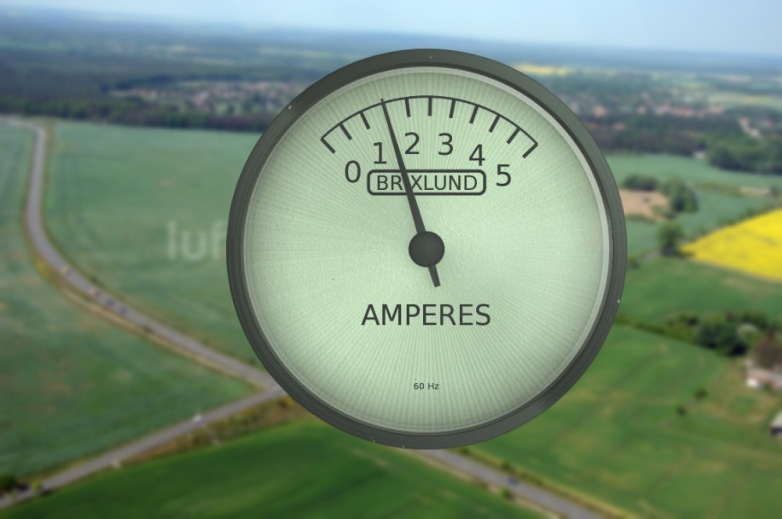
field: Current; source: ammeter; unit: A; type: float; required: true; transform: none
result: 1.5 A
